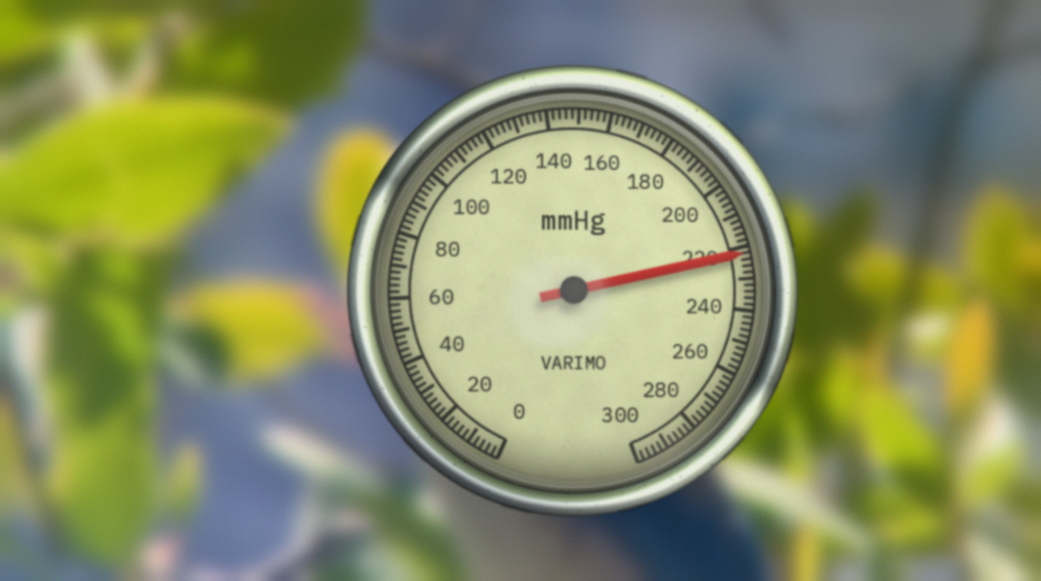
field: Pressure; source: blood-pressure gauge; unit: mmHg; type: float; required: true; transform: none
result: 222 mmHg
